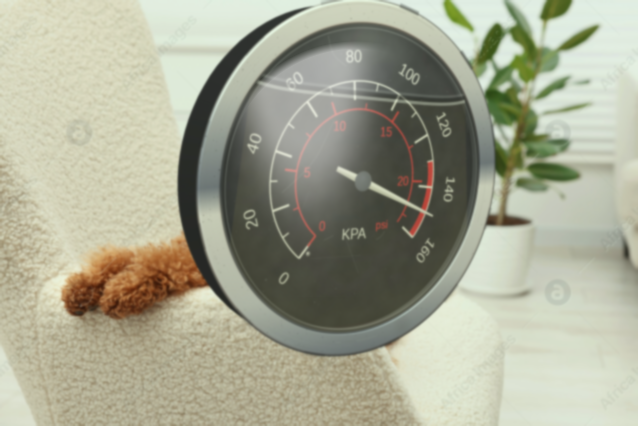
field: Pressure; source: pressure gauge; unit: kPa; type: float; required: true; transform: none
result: 150 kPa
